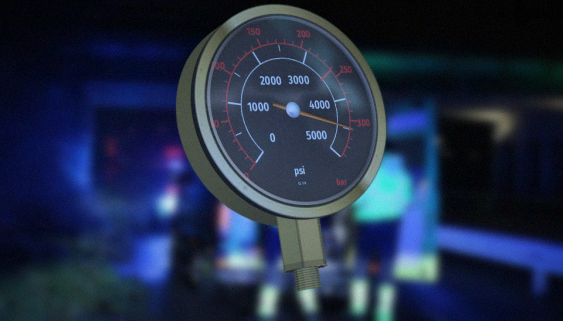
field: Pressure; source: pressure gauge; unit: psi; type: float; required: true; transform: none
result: 4500 psi
